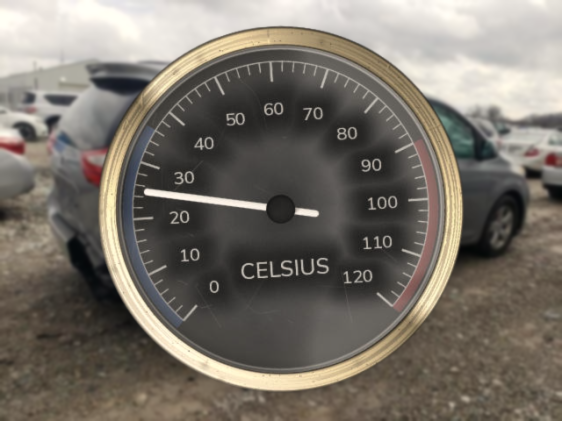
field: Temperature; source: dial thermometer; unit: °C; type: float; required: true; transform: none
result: 25 °C
